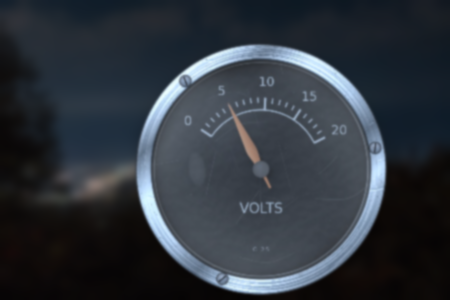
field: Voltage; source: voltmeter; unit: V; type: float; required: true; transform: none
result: 5 V
